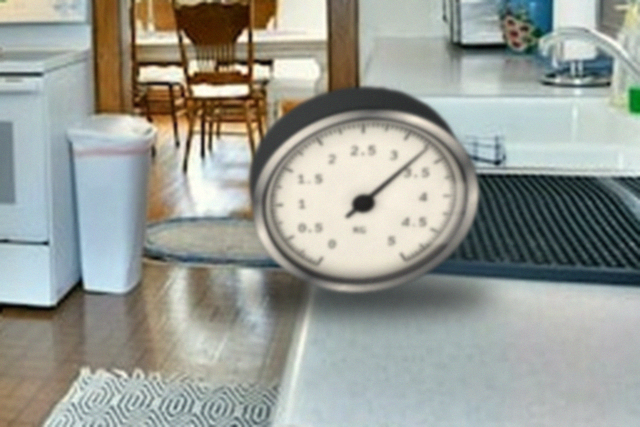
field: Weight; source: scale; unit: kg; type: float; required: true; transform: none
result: 3.25 kg
